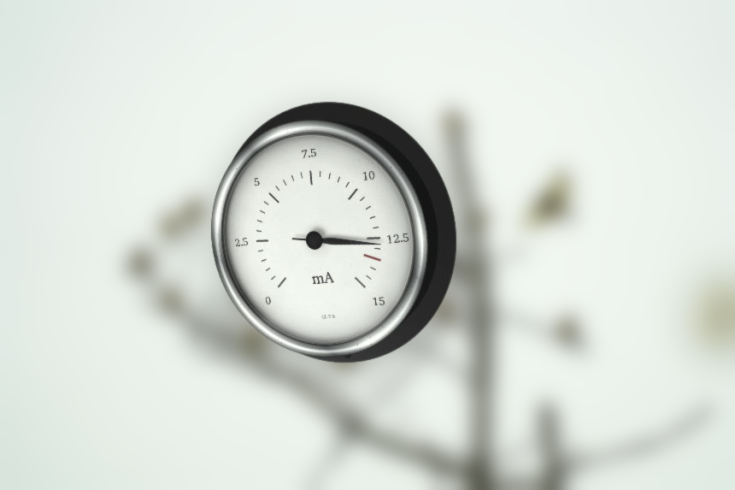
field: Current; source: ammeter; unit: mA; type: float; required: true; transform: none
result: 12.75 mA
